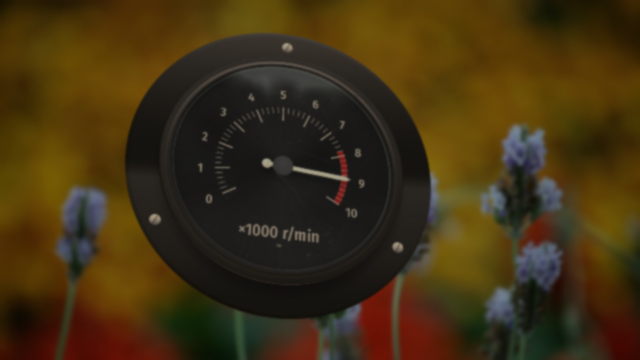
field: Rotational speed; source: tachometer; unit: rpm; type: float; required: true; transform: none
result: 9000 rpm
